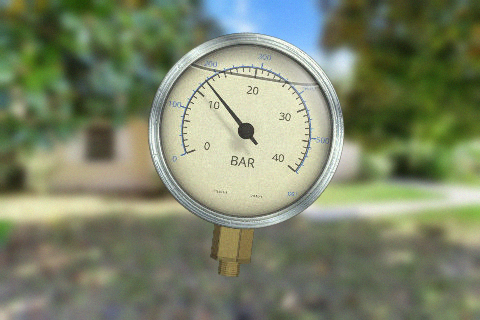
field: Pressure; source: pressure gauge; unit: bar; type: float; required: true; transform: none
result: 12 bar
